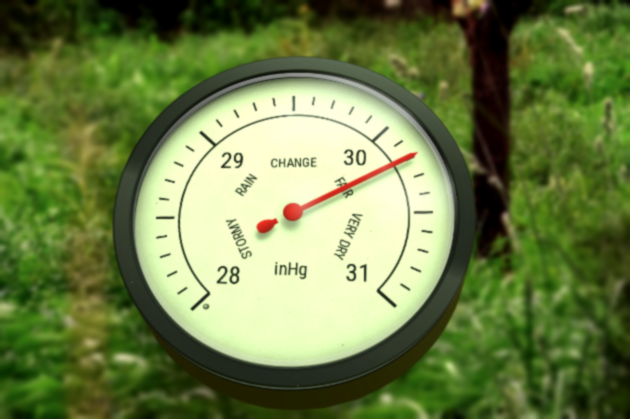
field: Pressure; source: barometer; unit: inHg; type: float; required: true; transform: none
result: 30.2 inHg
